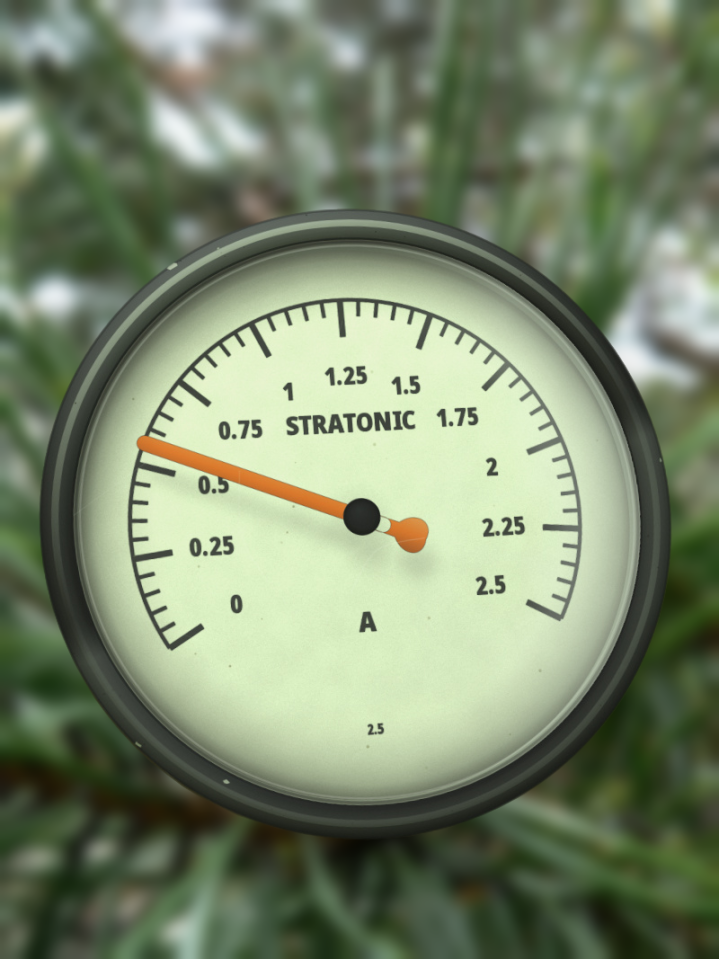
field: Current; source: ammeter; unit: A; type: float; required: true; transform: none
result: 0.55 A
